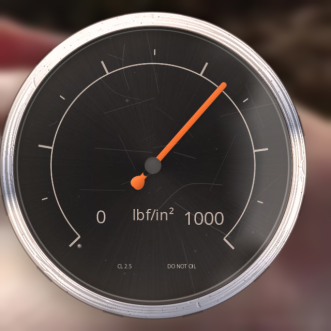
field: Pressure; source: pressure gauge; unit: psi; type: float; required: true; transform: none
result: 650 psi
